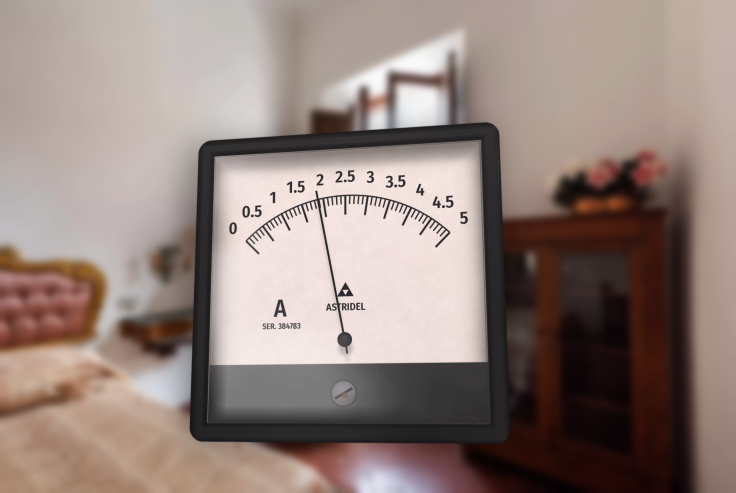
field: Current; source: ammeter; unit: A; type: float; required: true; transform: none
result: 1.9 A
